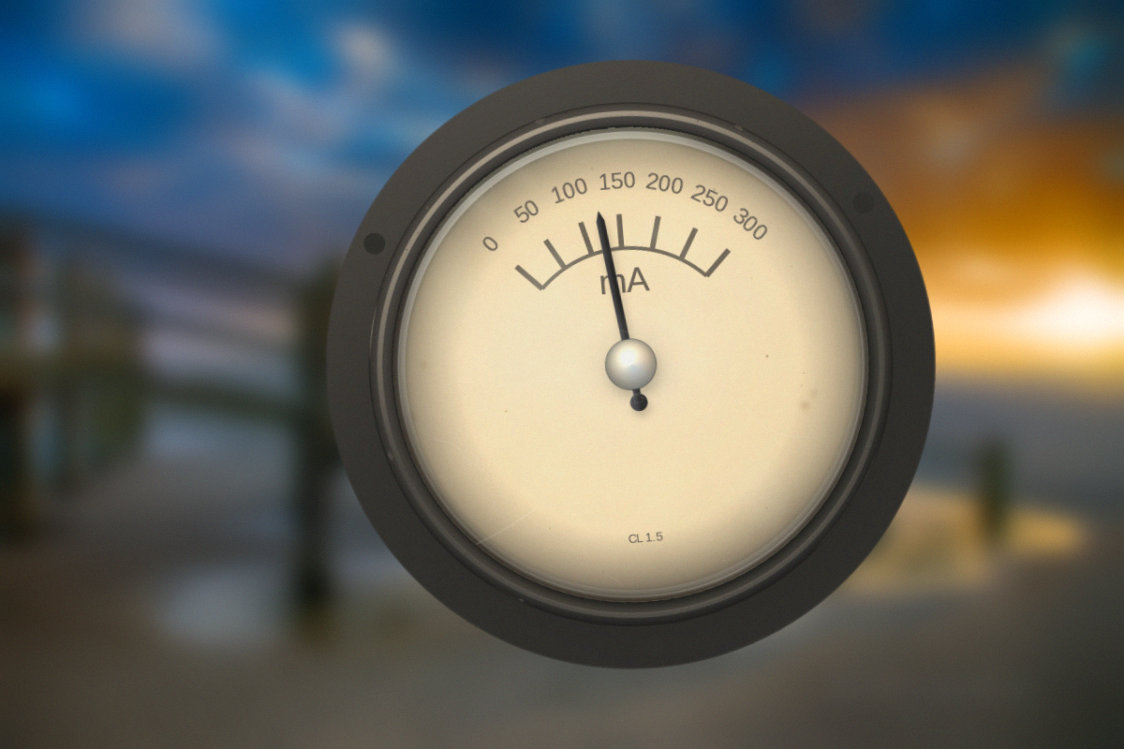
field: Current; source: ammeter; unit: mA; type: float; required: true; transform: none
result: 125 mA
